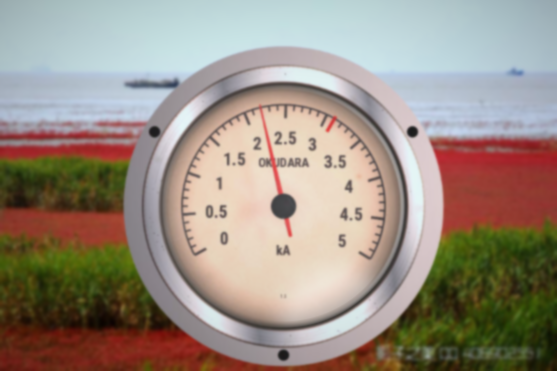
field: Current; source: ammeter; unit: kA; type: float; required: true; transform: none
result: 2.2 kA
